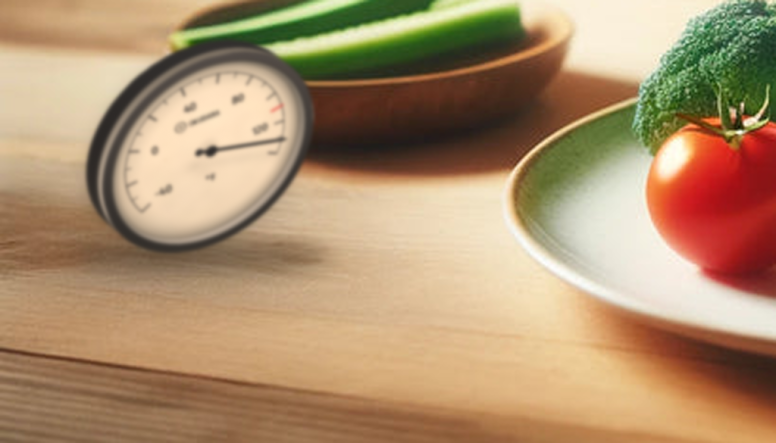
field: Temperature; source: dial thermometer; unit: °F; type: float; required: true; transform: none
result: 130 °F
